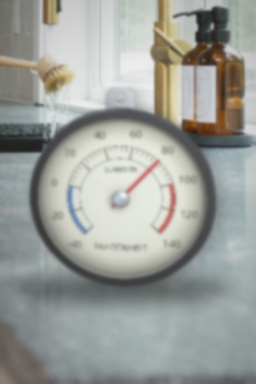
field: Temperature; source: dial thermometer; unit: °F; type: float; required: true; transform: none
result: 80 °F
